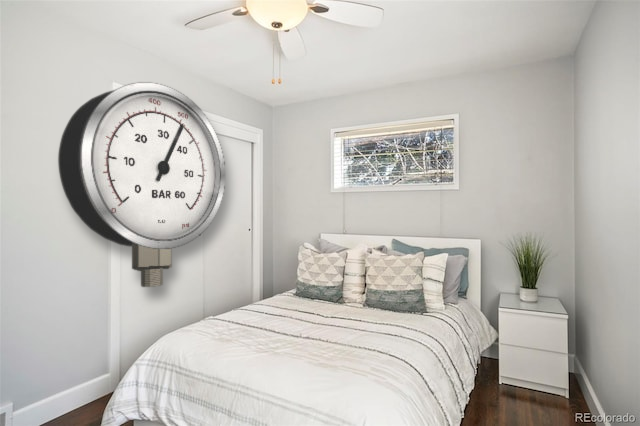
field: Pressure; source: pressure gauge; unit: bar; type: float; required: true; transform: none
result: 35 bar
